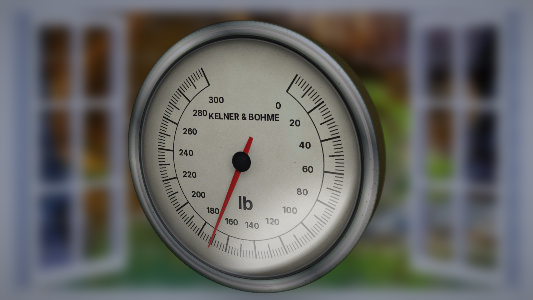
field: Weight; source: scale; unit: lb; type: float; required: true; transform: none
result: 170 lb
